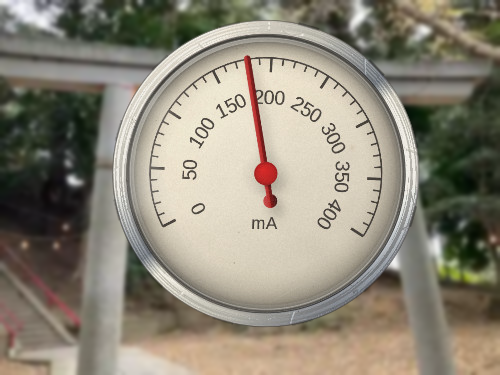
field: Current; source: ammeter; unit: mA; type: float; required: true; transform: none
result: 180 mA
